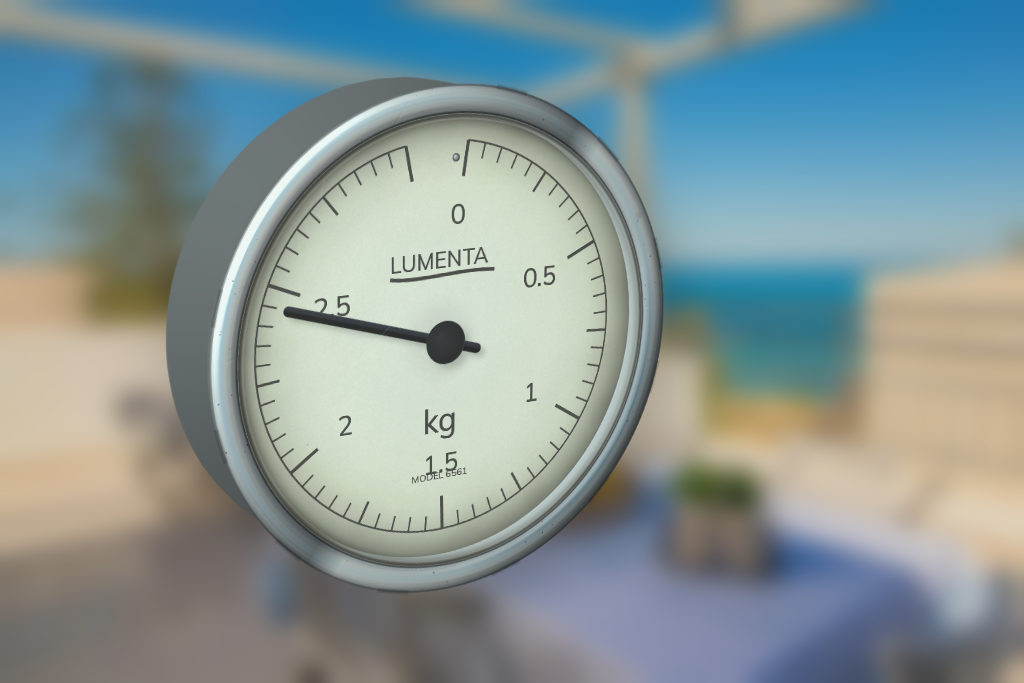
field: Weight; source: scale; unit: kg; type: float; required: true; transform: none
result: 2.45 kg
